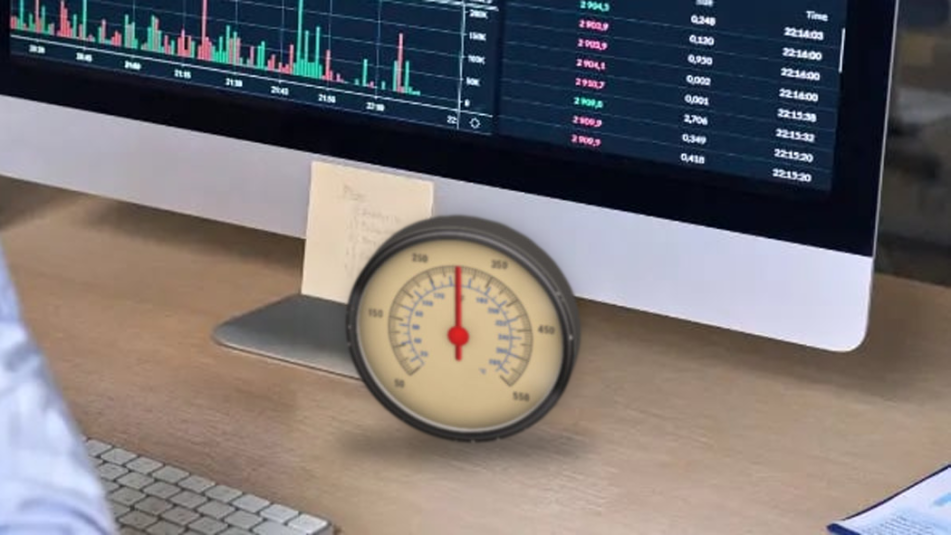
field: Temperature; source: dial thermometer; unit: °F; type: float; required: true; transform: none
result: 300 °F
